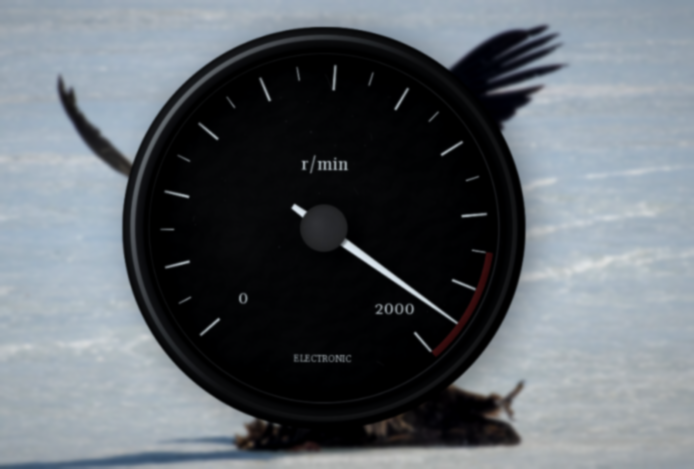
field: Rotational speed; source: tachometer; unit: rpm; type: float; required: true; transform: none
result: 1900 rpm
